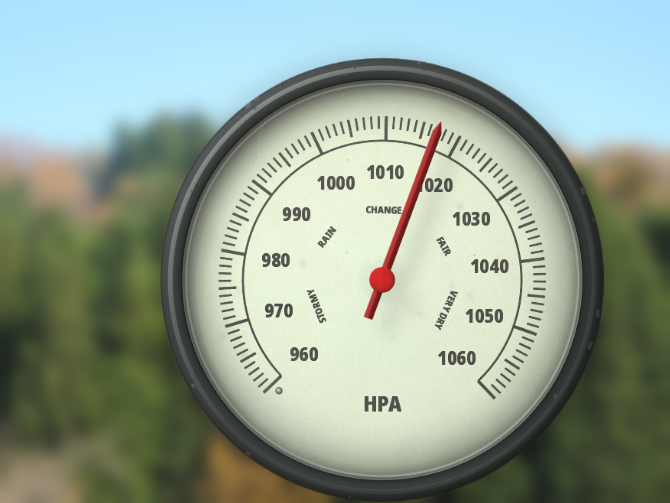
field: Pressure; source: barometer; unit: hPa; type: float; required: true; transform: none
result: 1017 hPa
